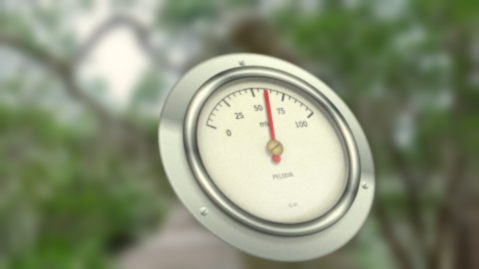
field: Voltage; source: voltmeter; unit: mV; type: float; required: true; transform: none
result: 60 mV
